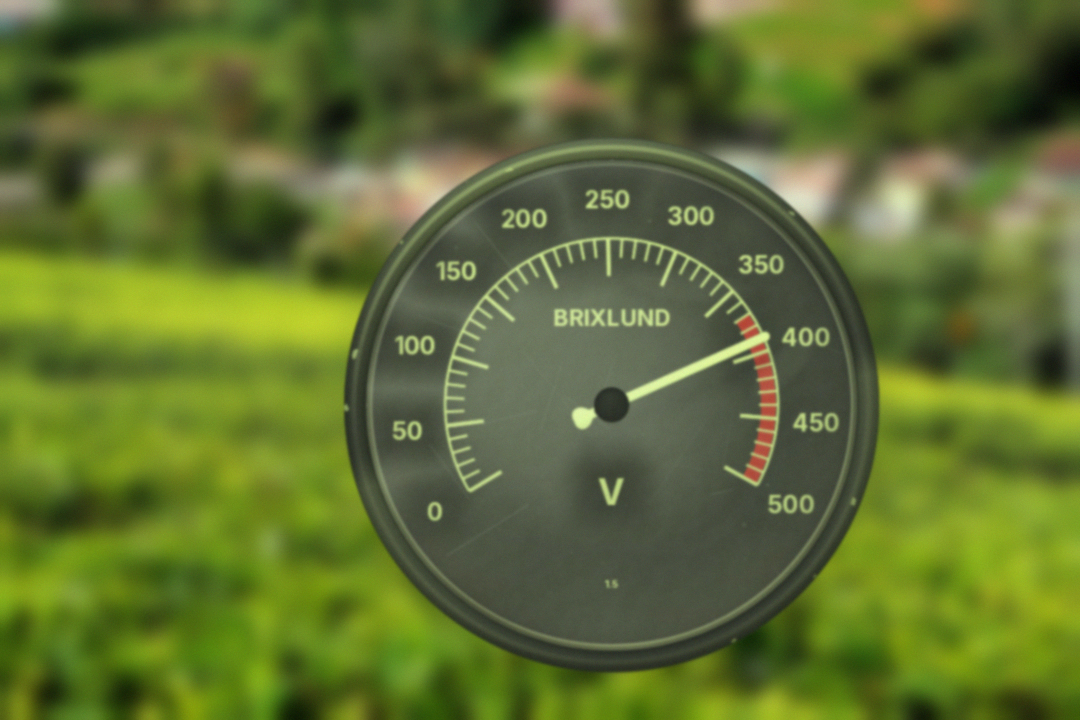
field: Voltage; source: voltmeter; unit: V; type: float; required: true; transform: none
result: 390 V
